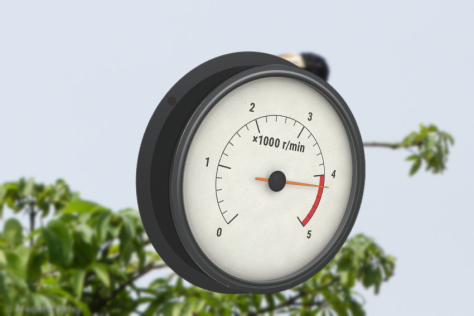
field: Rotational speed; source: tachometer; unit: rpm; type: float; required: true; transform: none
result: 4200 rpm
